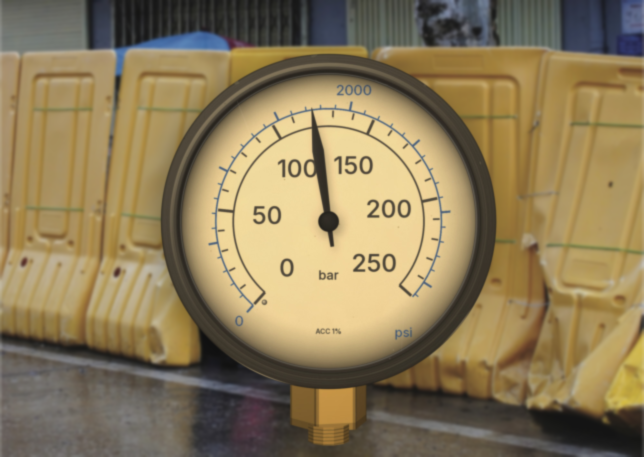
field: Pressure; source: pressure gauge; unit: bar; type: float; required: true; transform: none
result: 120 bar
